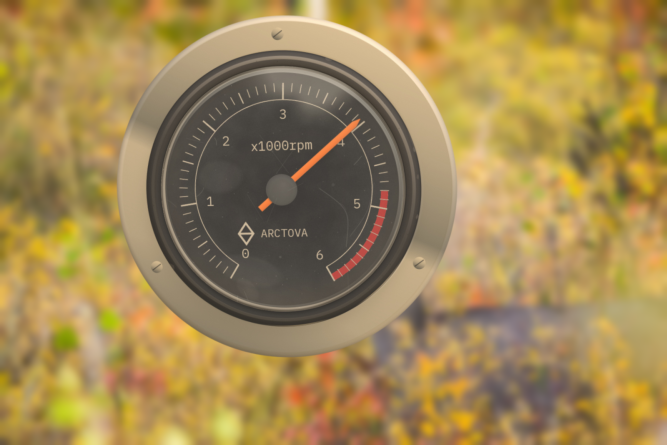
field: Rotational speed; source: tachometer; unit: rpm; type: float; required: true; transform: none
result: 3950 rpm
